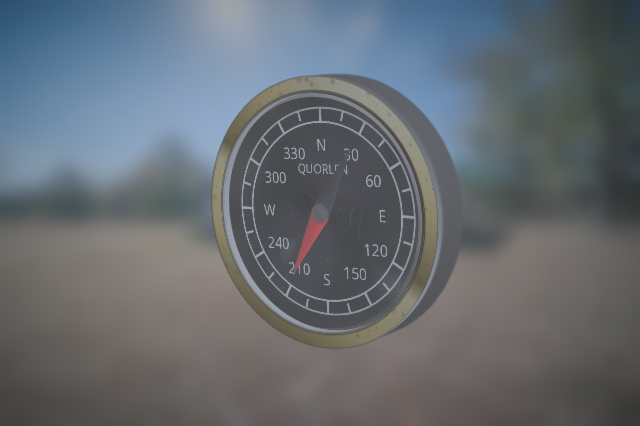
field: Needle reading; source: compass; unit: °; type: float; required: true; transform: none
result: 210 °
